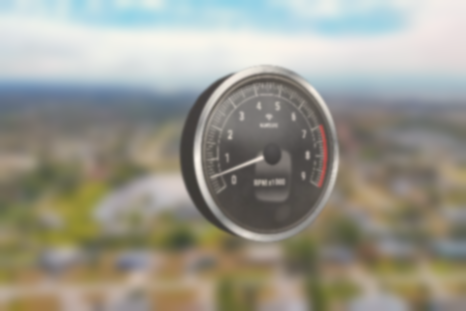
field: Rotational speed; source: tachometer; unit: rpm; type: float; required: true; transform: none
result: 500 rpm
